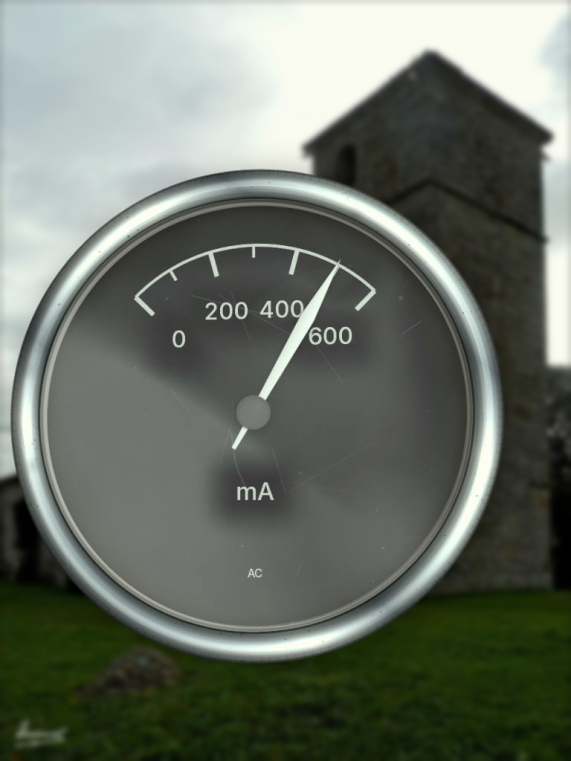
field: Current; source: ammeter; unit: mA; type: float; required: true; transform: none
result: 500 mA
